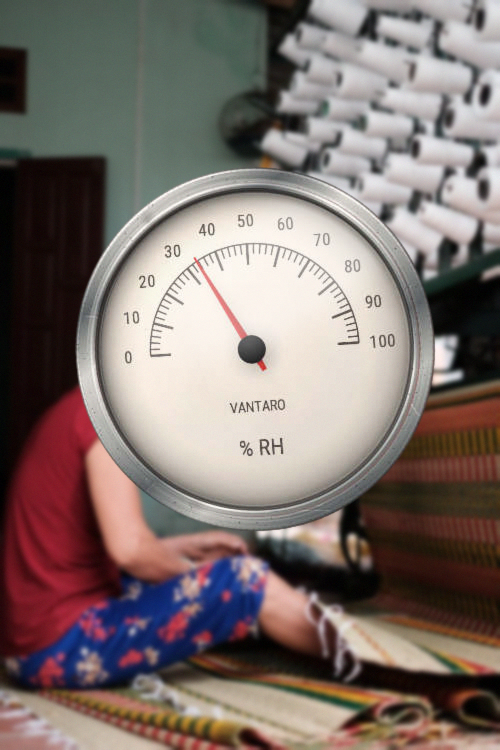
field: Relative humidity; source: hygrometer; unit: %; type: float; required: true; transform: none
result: 34 %
